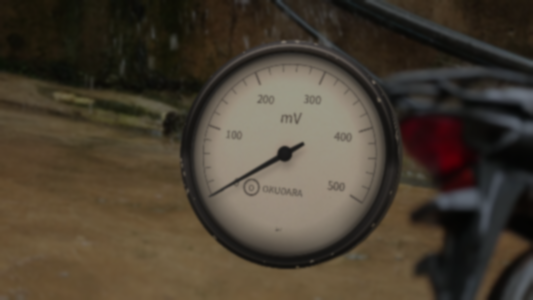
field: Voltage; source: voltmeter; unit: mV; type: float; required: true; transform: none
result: 0 mV
